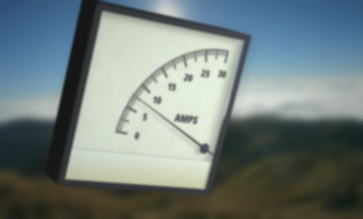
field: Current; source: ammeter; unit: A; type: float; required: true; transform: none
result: 7.5 A
